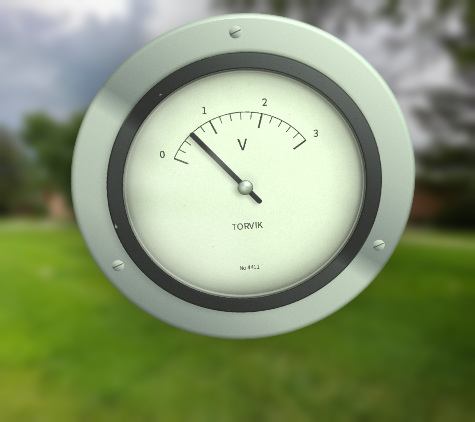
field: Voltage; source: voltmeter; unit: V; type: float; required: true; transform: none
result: 0.6 V
